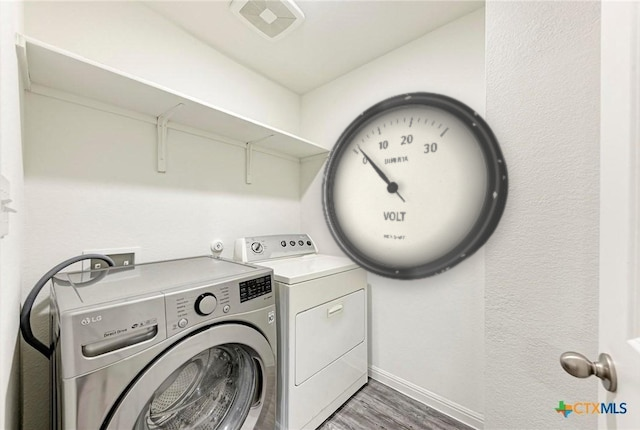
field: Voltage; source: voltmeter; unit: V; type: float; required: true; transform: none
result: 2 V
